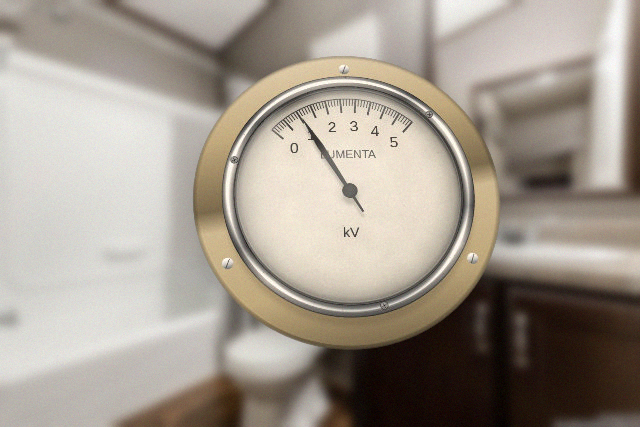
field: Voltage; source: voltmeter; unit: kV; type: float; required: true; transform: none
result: 1 kV
